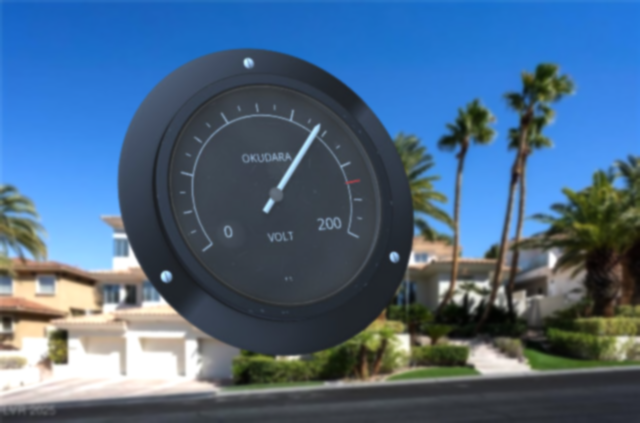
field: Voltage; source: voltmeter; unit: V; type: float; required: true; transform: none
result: 135 V
